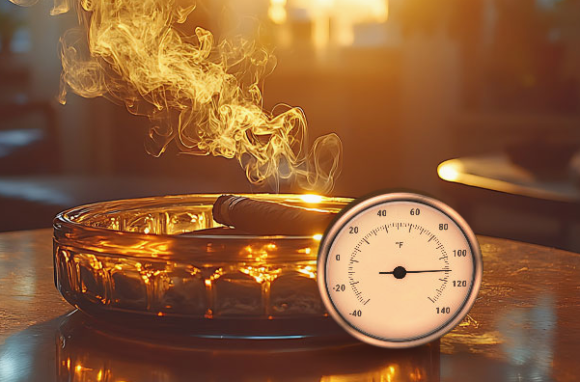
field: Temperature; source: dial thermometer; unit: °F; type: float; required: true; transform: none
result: 110 °F
